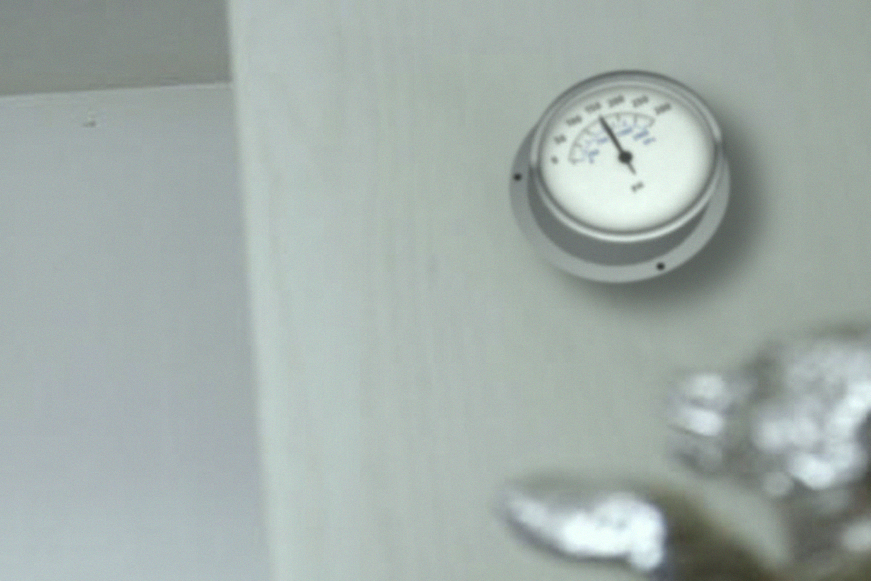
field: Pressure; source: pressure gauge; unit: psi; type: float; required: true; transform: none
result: 150 psi
